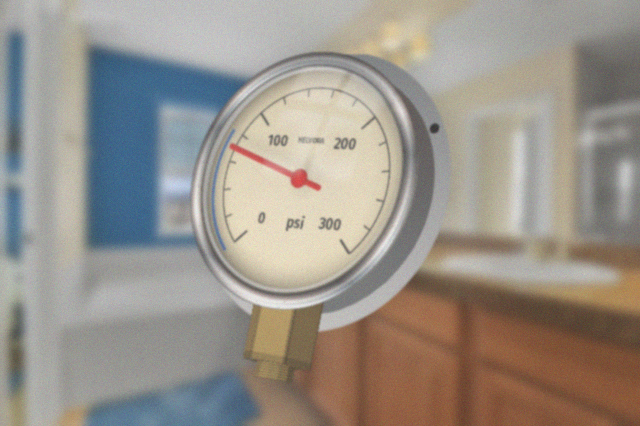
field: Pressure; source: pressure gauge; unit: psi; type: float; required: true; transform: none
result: 70 psi
